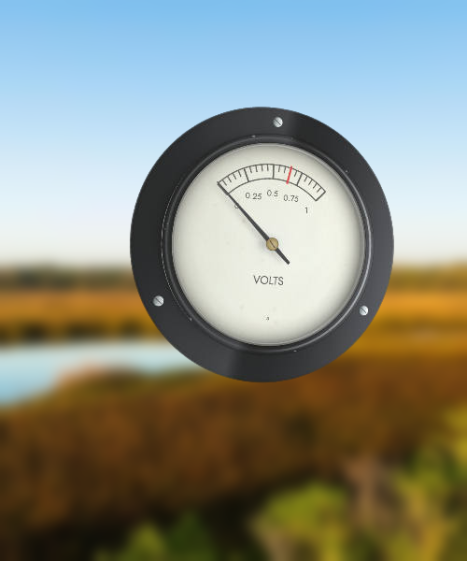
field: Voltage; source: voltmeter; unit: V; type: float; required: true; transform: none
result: 0 V
